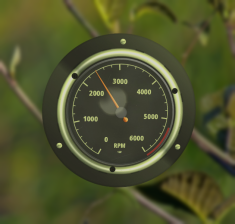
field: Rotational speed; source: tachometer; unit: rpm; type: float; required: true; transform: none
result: 2400 rpm
